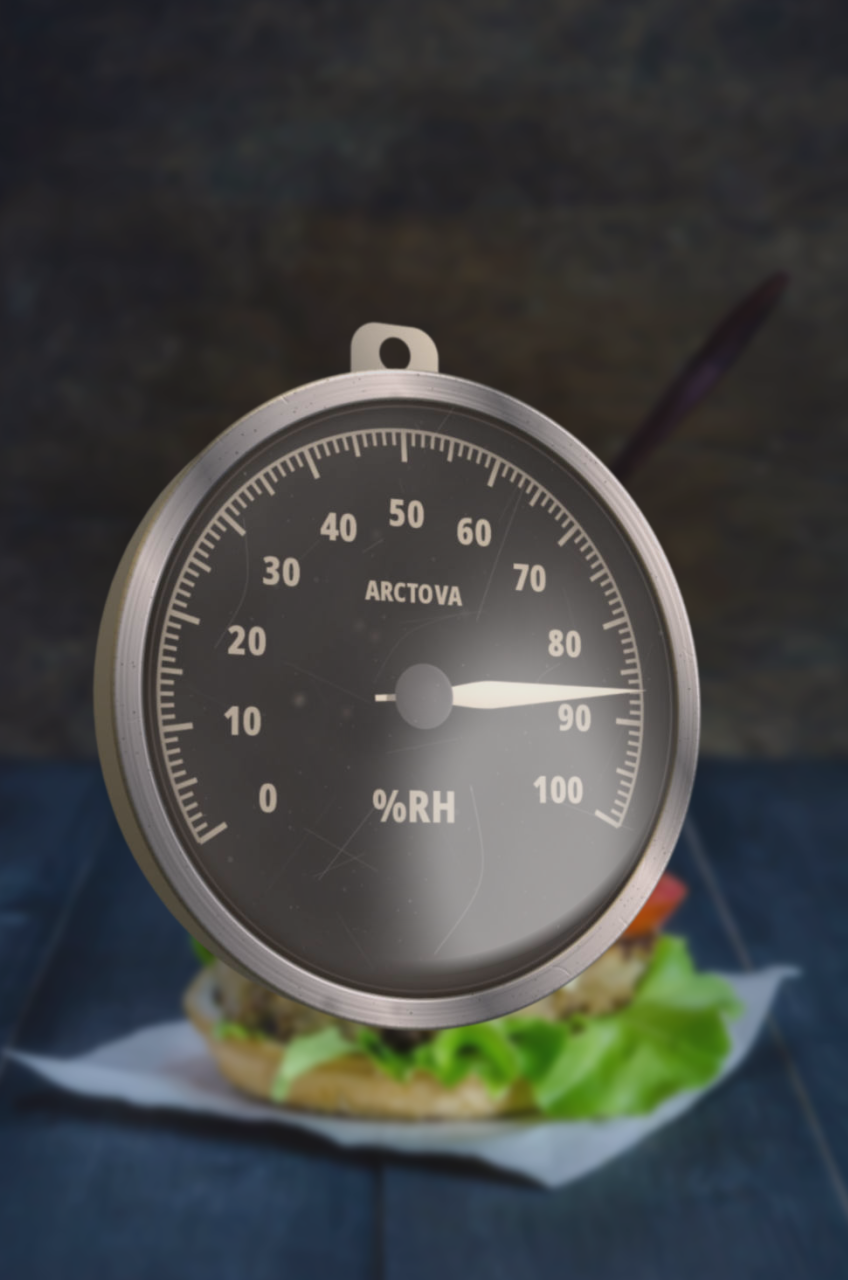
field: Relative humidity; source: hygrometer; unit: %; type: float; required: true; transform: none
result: 87 %
